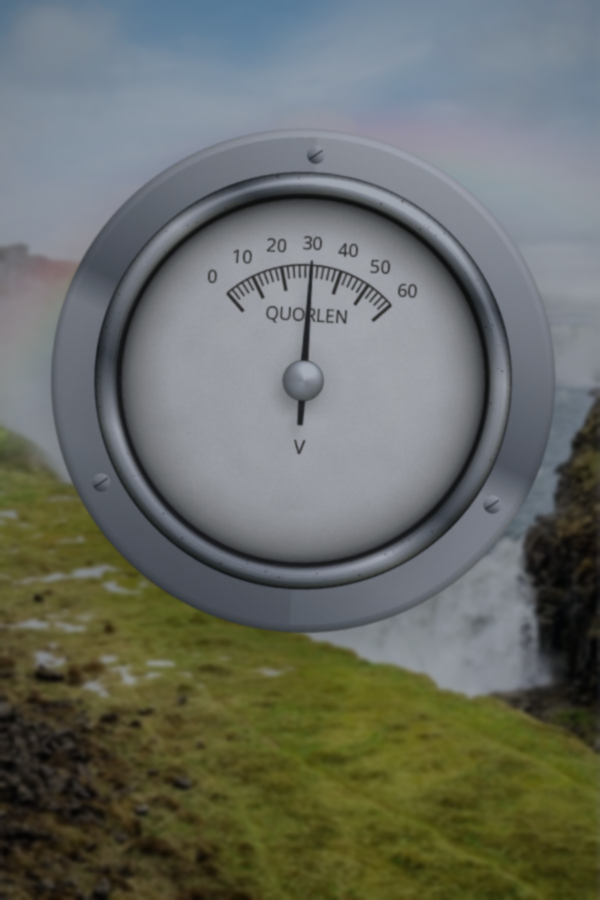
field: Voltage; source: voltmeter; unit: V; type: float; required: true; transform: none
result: 30 V
